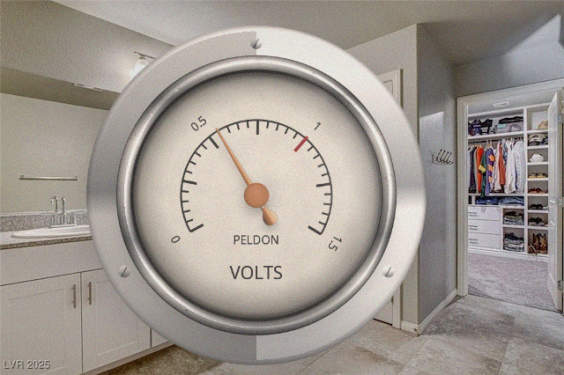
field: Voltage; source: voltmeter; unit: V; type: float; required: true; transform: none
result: 0.55 V
